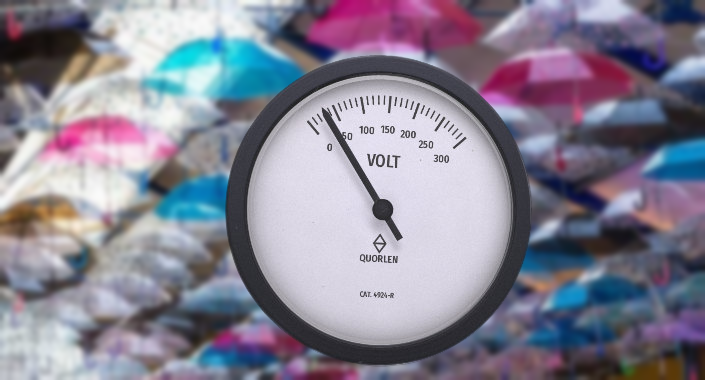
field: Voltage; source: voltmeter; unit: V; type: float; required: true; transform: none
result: 30 V
